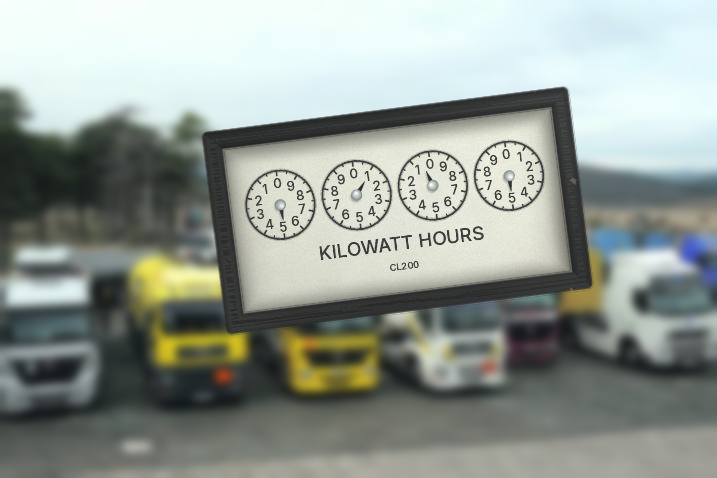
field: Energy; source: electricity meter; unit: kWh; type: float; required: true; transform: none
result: 5105 kWh
